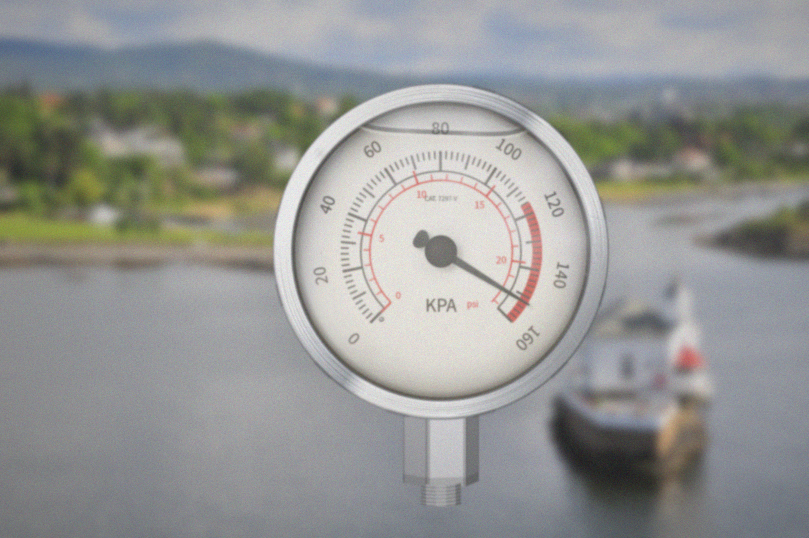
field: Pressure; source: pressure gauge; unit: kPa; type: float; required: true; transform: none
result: 152 kPa
